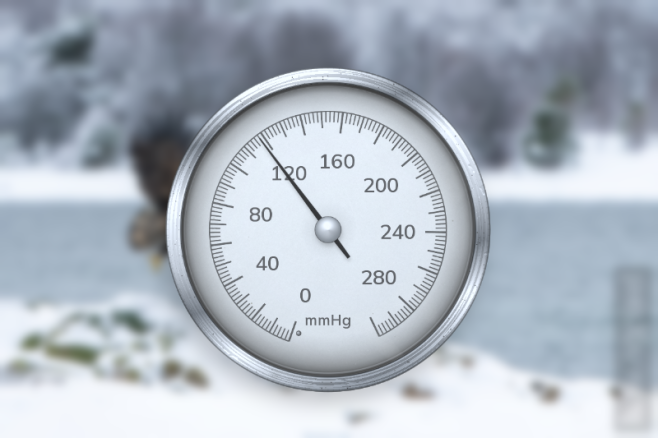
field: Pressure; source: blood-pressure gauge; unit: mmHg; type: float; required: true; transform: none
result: 118 mmHg
